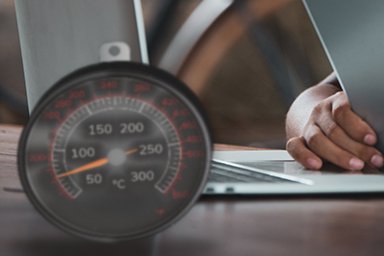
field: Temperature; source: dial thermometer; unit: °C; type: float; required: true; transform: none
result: 75 °C
